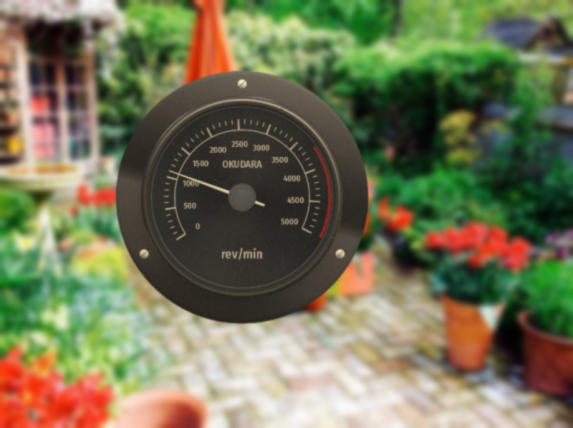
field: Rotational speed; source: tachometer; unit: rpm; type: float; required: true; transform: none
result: 1100 rpm
